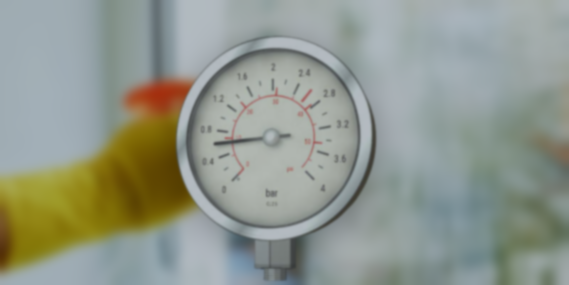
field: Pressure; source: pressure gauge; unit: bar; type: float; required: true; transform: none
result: 0.6 bar
